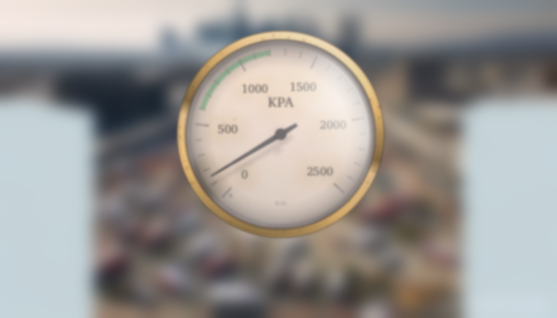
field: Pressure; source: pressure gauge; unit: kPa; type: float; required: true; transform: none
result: 150 kPa
